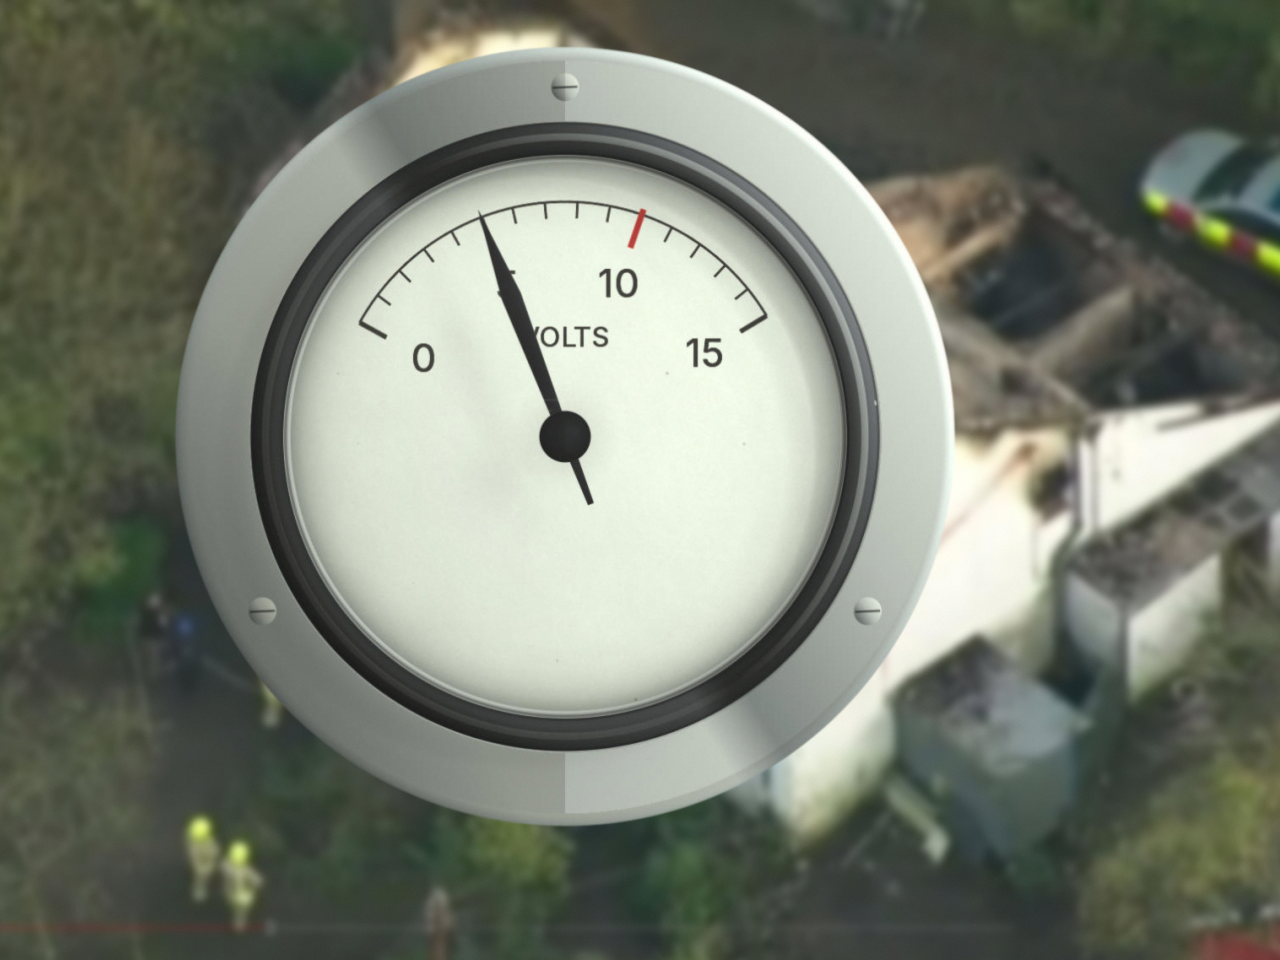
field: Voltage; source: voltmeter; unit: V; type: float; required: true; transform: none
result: 5 V
